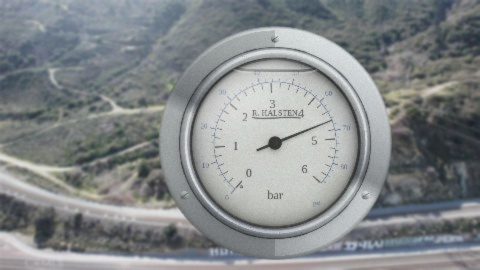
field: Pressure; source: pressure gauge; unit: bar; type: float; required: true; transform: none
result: 4.6 bar
